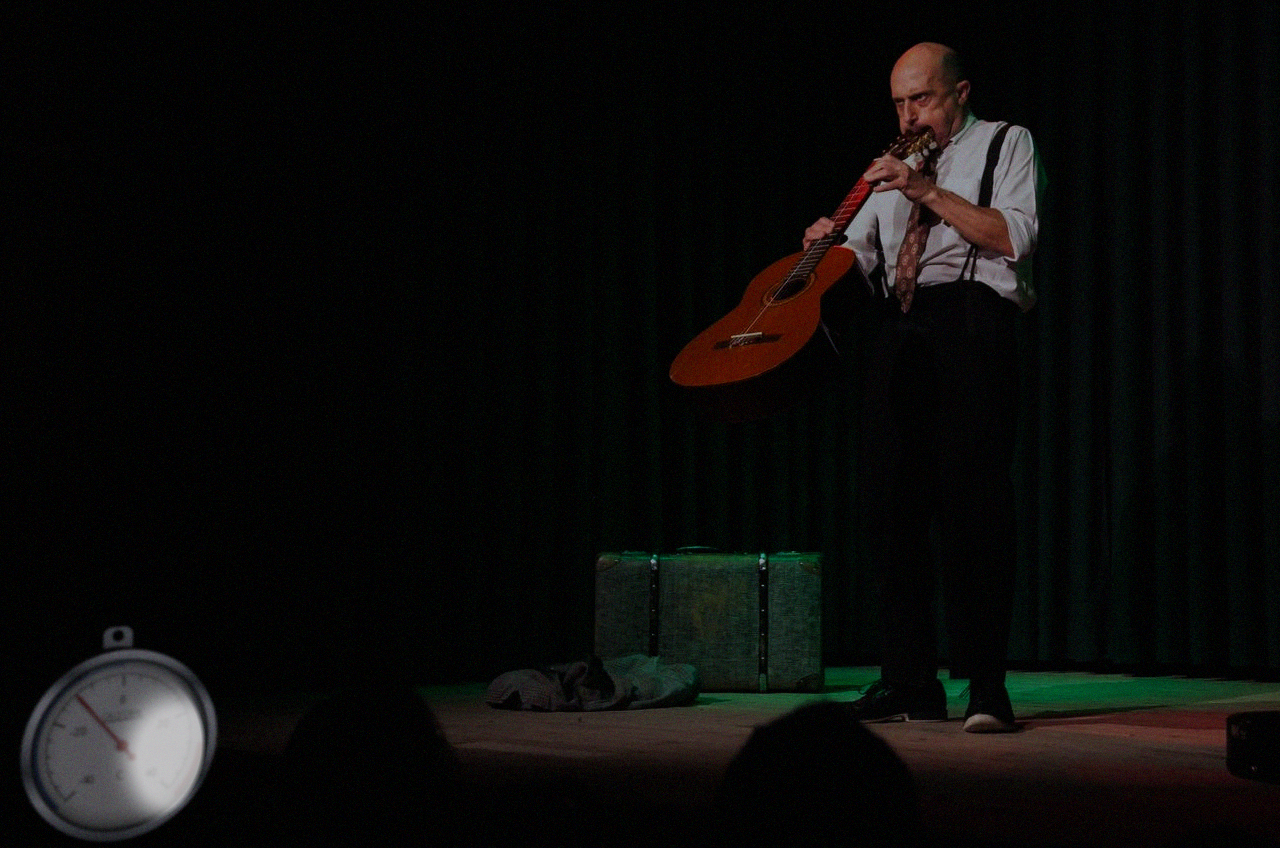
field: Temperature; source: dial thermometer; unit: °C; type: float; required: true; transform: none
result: -12 °C
